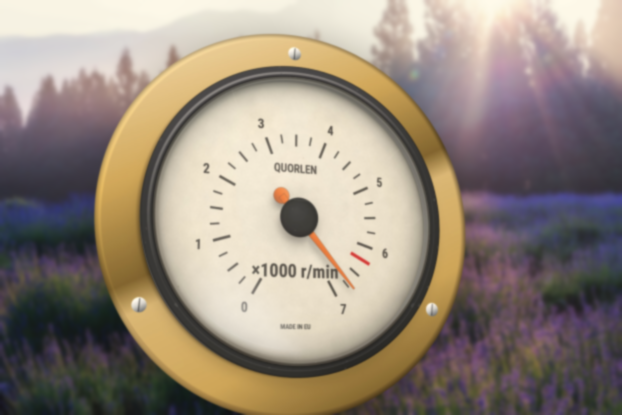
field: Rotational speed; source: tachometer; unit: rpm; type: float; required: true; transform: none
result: 6750 rpm
